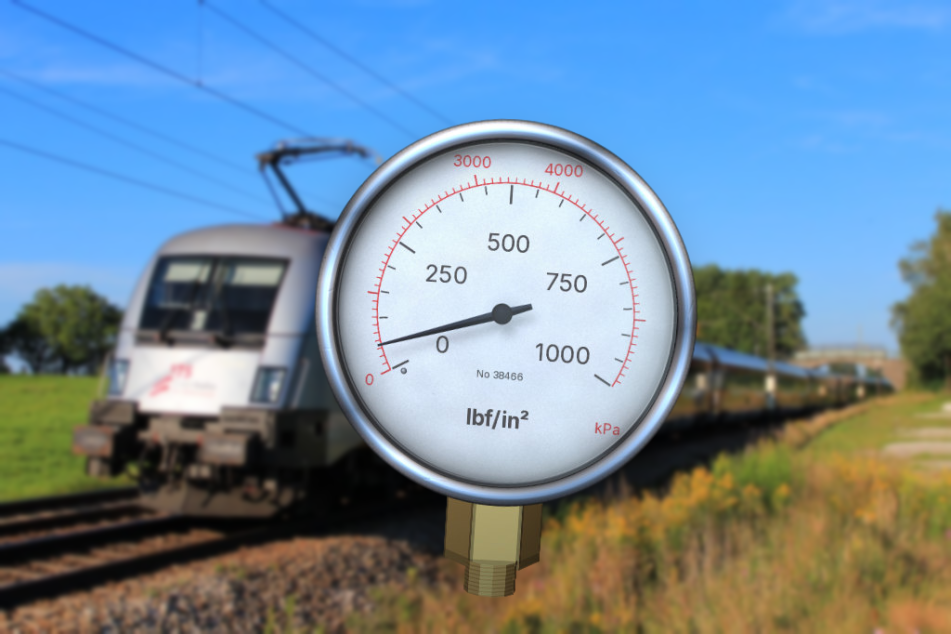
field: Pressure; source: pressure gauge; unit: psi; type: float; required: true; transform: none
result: 50 psi
